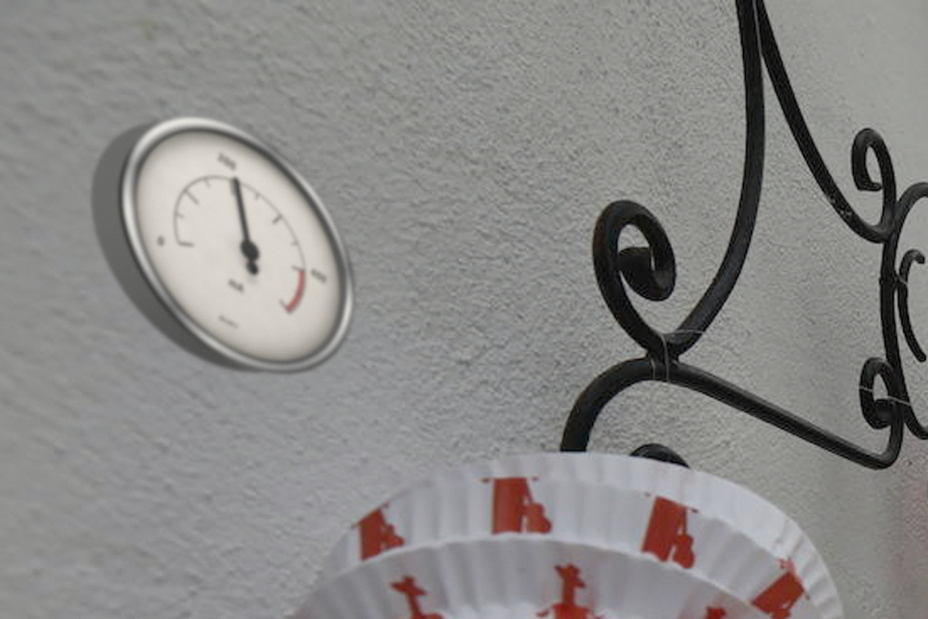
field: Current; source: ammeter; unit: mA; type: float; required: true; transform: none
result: 200 mA
